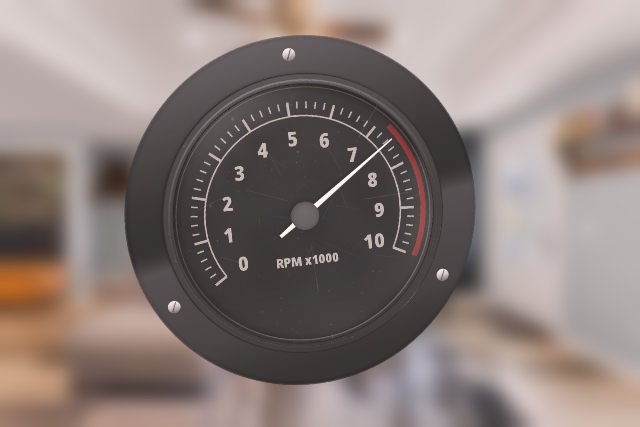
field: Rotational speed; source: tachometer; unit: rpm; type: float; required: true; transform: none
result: 7400 rpm
